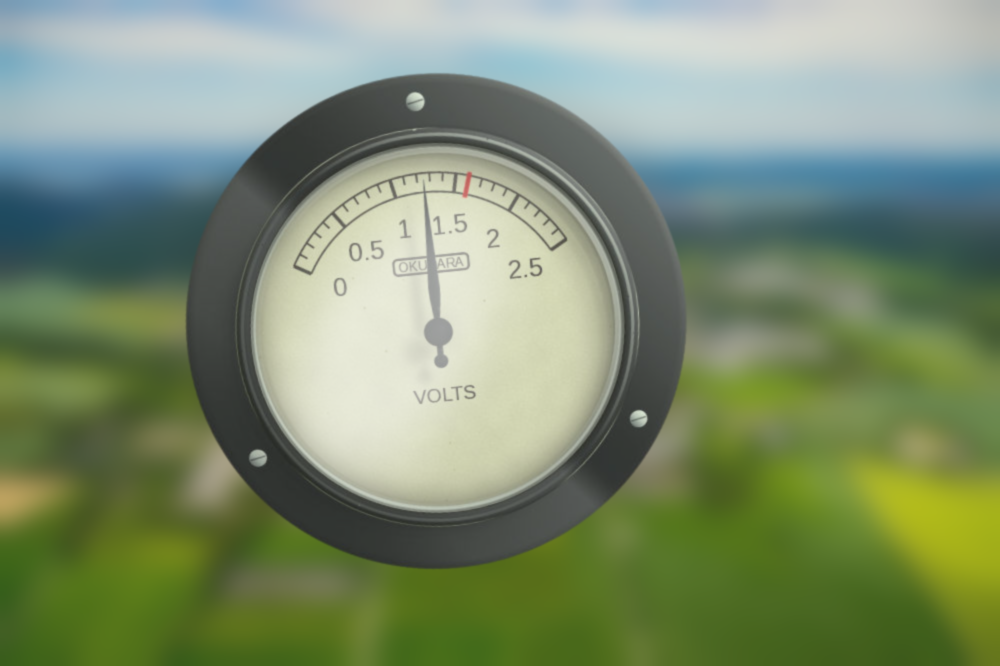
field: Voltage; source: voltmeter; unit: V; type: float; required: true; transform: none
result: 1.25 V
